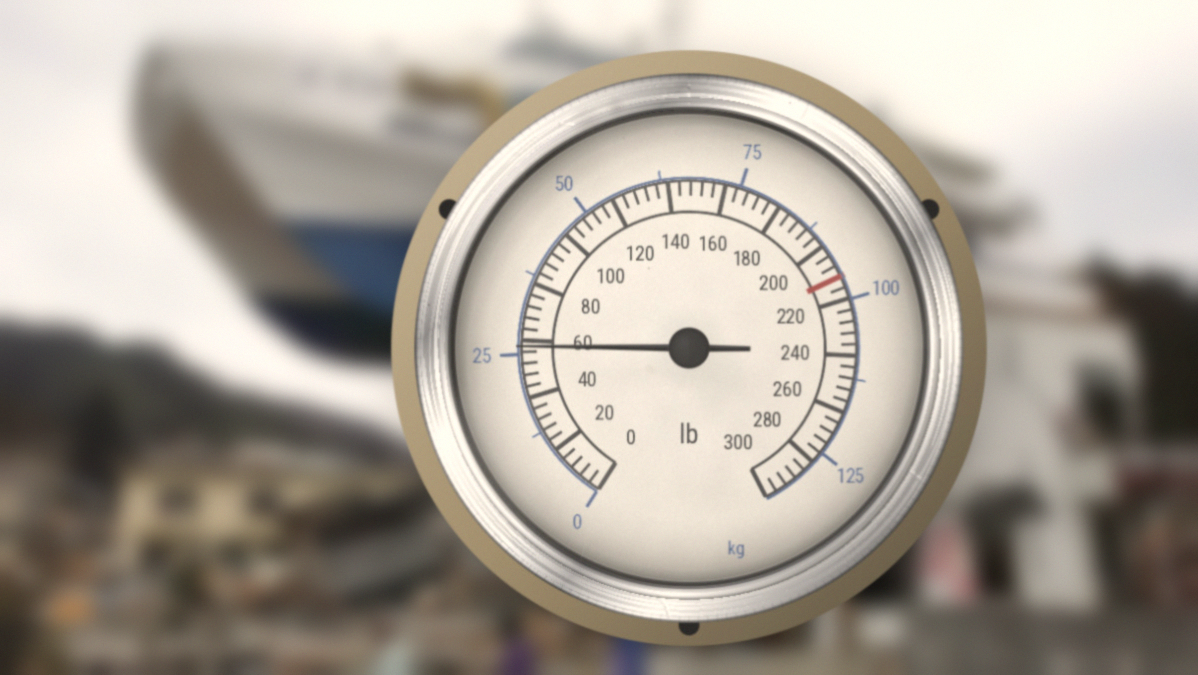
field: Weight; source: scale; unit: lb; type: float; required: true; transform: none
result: 58 lb
